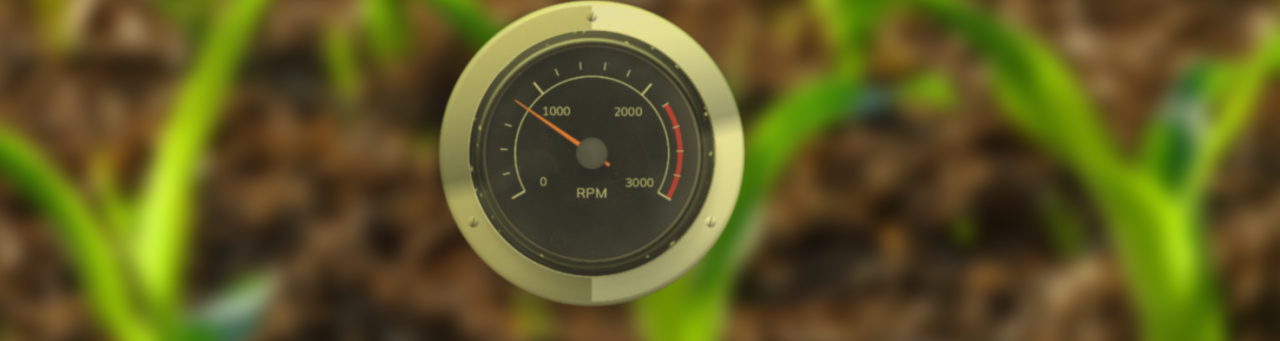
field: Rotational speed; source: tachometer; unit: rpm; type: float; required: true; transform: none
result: 800 rpm
